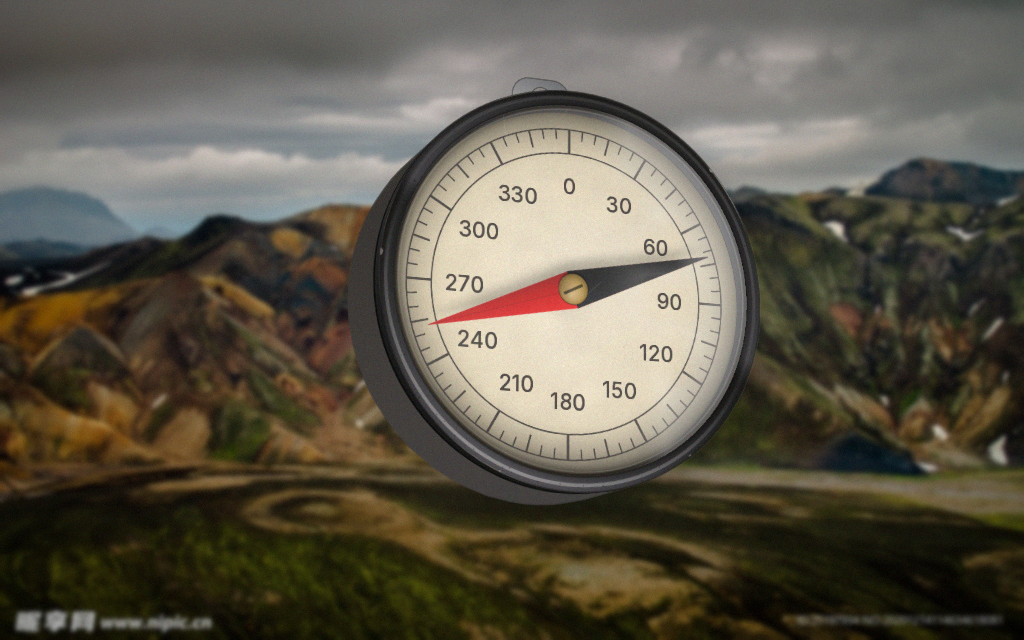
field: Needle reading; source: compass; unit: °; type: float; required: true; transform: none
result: 252.5 °
